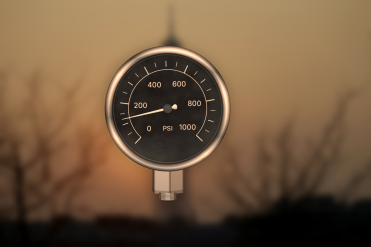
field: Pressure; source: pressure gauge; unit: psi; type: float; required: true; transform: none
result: 125 psi
